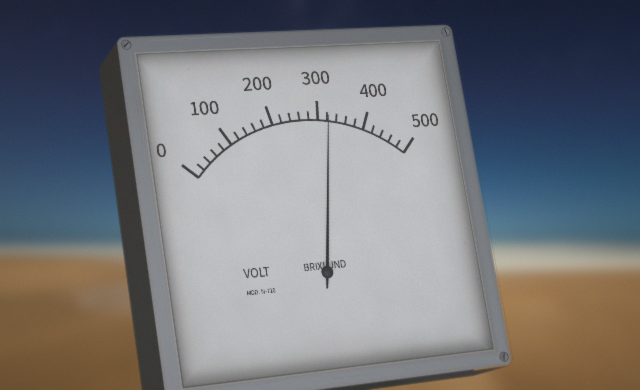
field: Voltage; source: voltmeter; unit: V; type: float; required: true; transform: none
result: 320 V
